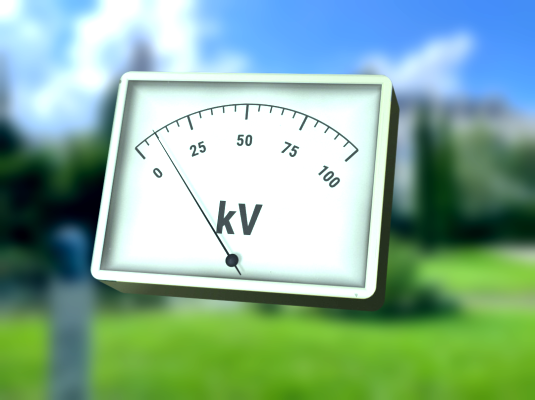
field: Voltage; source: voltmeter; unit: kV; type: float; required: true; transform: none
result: 10 kV
